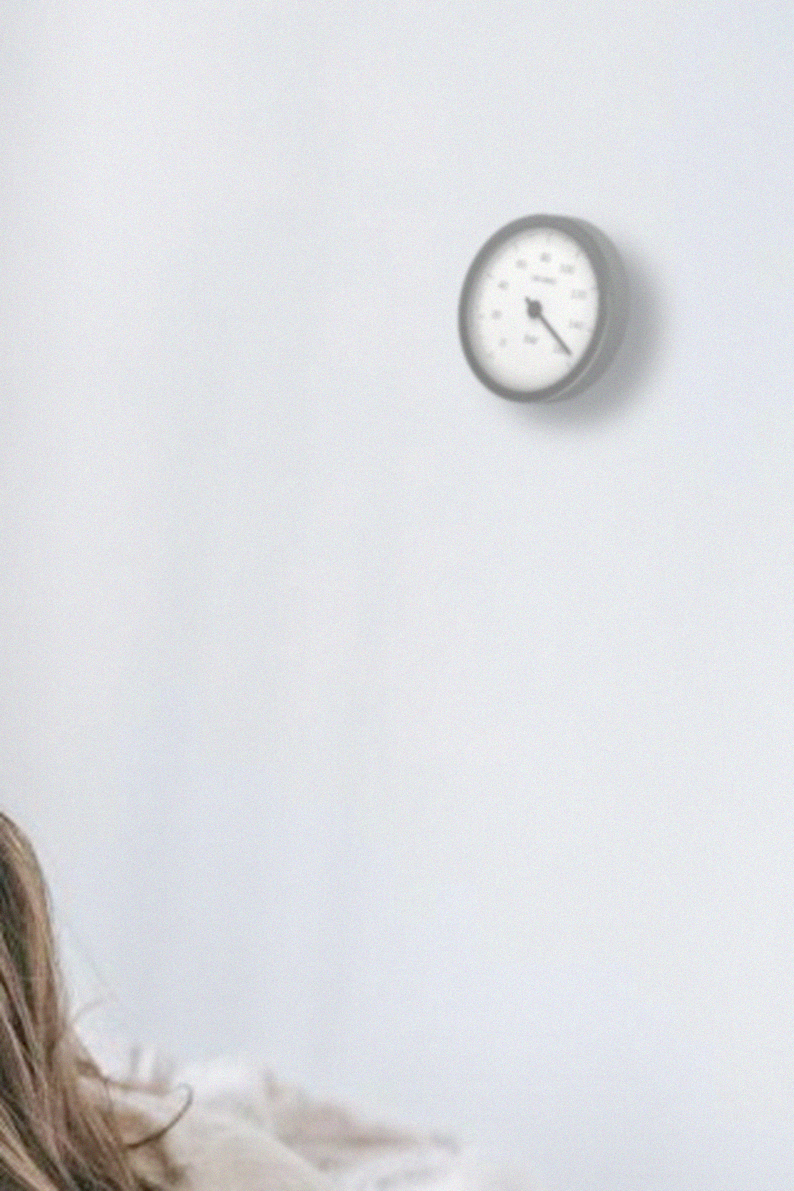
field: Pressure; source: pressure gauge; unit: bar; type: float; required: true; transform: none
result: 155 bar
